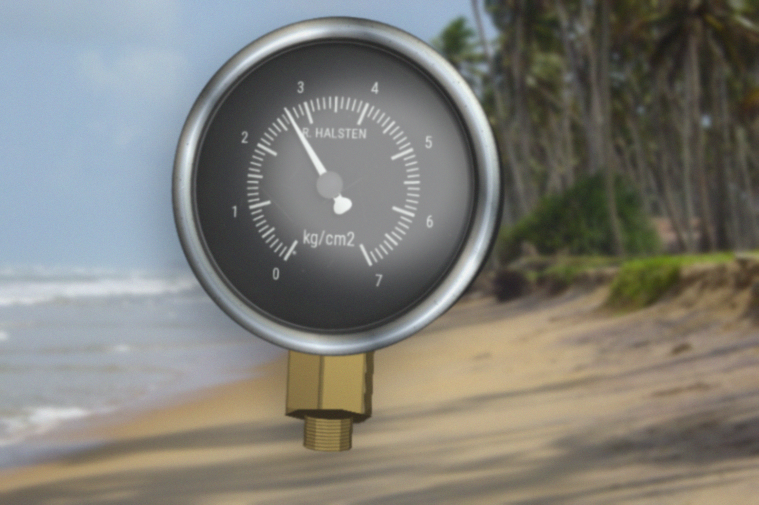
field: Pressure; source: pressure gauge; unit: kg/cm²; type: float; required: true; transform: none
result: 2.7 kg/cm²
